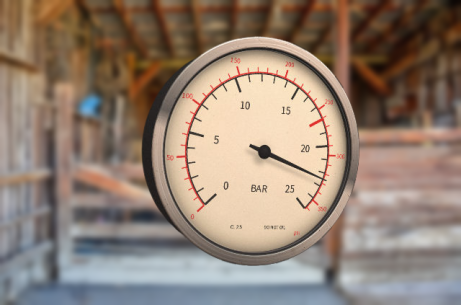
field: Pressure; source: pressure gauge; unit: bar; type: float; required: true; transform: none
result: 22.5 bar
